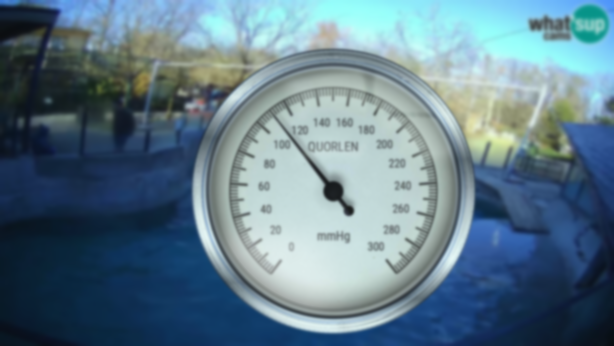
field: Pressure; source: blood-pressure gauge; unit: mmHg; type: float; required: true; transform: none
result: 110 mmHg
